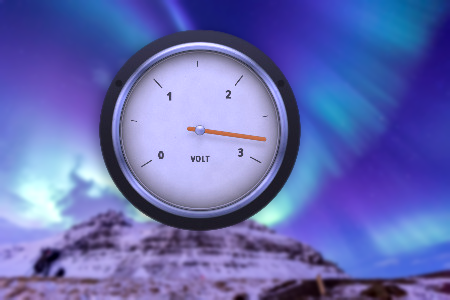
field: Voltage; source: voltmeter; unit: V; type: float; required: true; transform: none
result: 2.75 V
